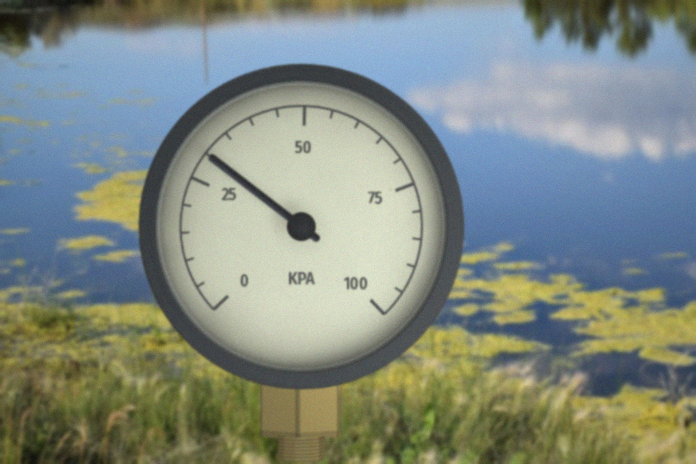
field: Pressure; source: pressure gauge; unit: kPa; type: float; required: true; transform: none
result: 30 kPa
